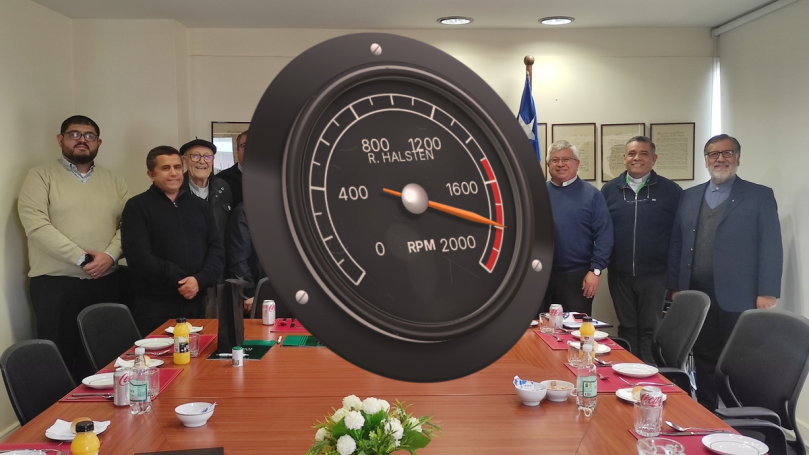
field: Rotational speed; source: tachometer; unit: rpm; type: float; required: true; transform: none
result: 1800 rpm
